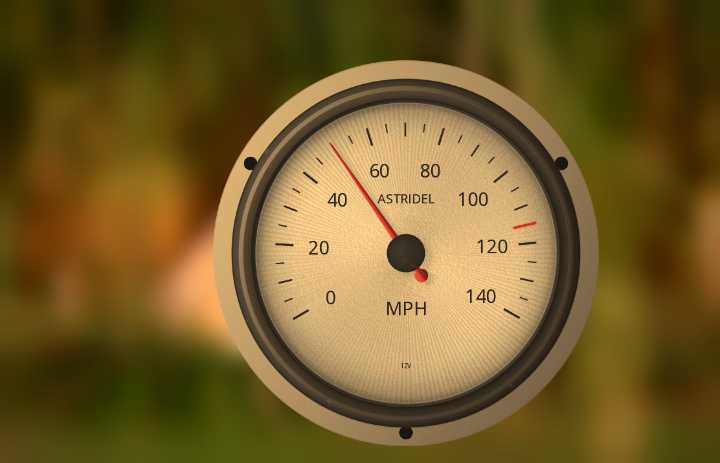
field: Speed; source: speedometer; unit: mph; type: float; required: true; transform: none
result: 50 mph
